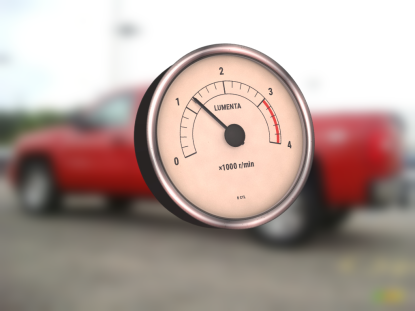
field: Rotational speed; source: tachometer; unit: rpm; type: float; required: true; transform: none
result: 1200 rpm
